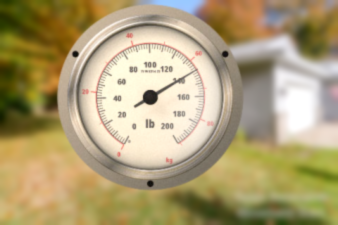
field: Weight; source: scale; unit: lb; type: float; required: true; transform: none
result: 140 lb
